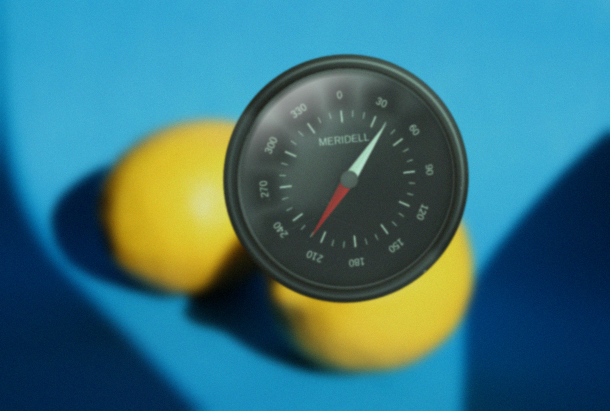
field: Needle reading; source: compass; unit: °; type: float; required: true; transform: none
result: 220 °
